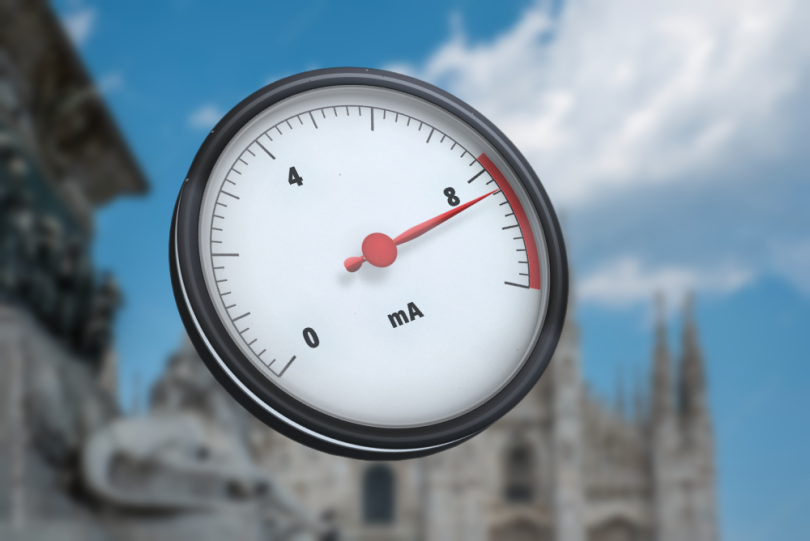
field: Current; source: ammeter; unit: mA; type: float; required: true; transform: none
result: 8.4 mA
